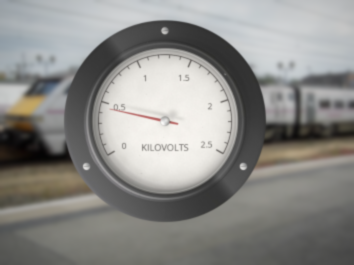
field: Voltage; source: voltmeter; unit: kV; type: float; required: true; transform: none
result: 0.45 kV
